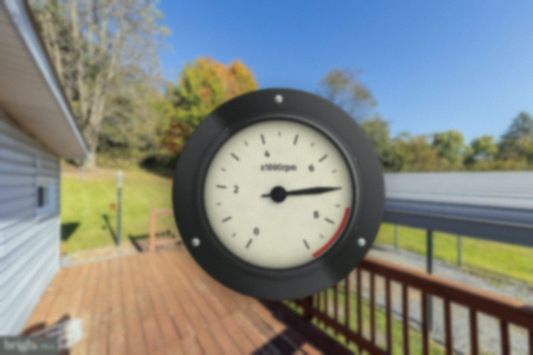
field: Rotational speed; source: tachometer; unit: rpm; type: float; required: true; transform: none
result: 7000 rpm
